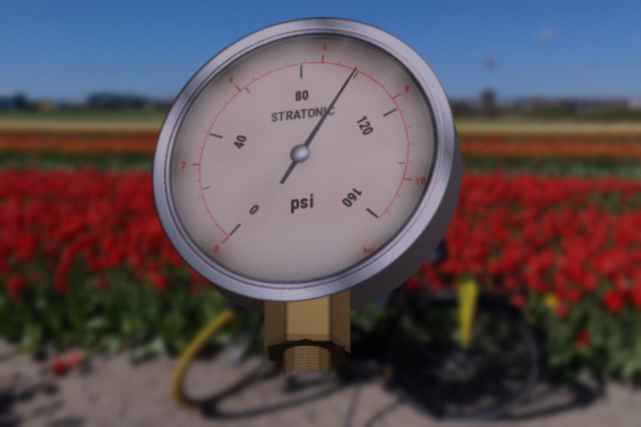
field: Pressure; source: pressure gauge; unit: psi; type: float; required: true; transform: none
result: 100 psi
